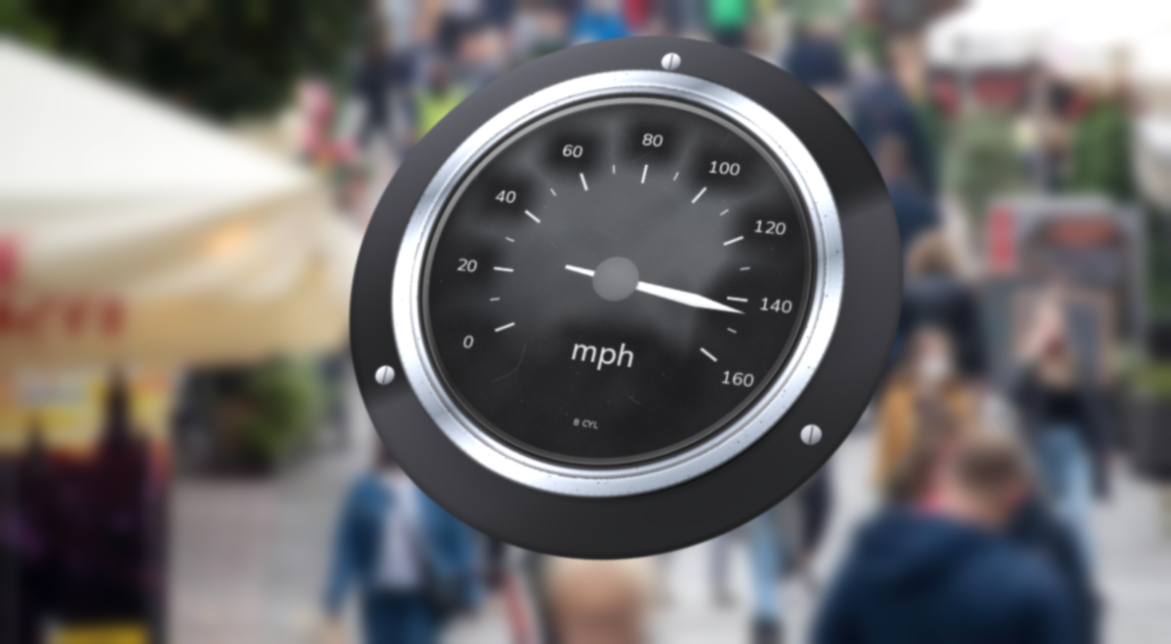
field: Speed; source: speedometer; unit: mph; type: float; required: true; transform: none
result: 145 mph
